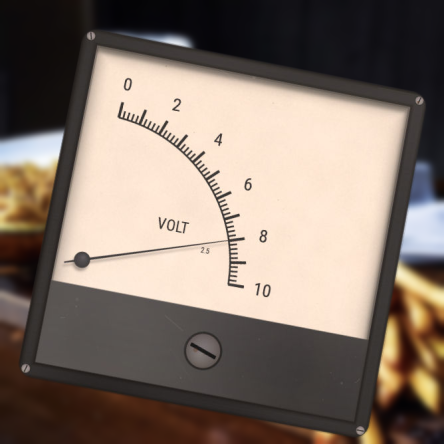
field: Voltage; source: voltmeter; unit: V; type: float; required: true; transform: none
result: 8 V
